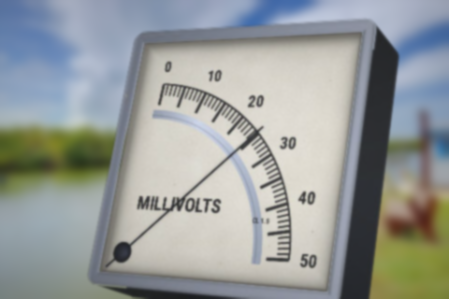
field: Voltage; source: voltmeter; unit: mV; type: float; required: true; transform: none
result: 25 mV
